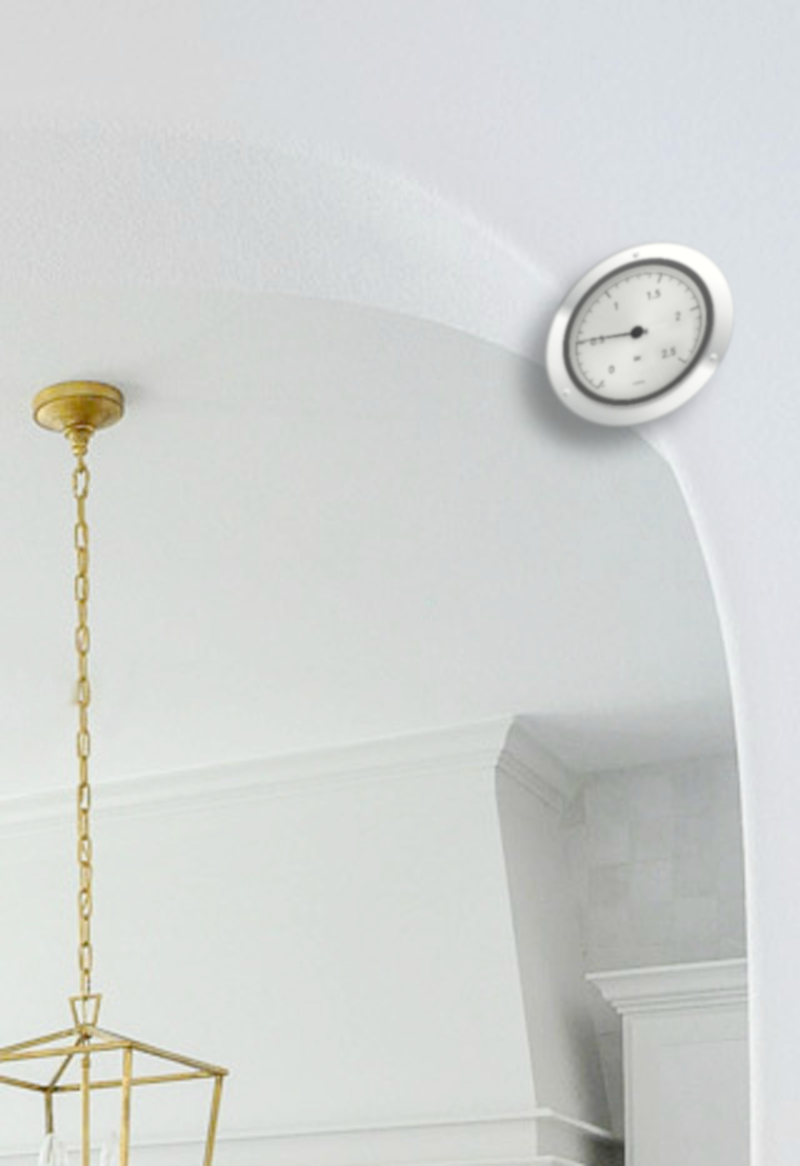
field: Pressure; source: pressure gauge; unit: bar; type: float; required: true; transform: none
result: 0.5 bar
